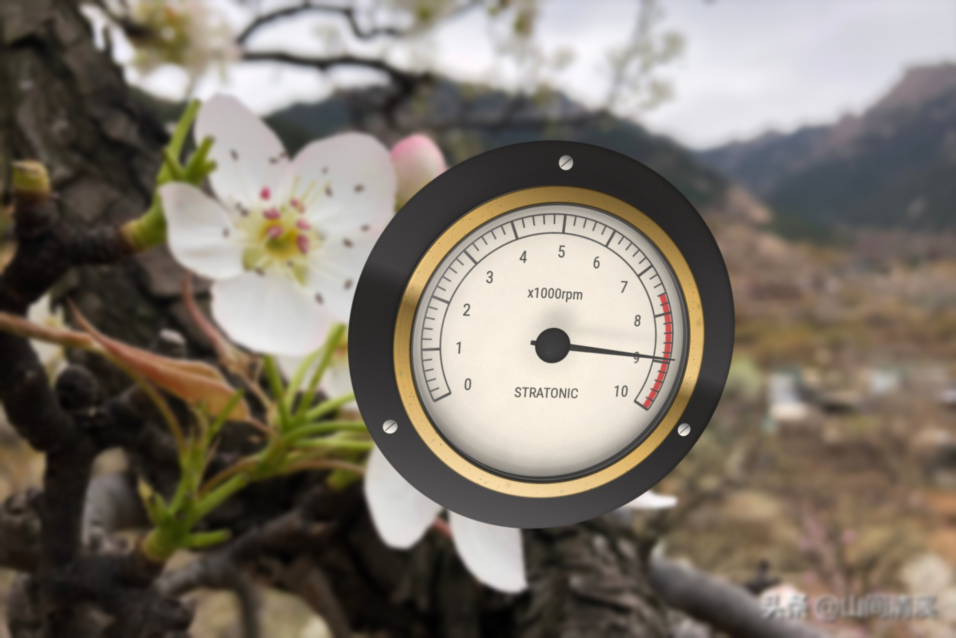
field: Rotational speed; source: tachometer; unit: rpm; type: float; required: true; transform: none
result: 8900 rpm
